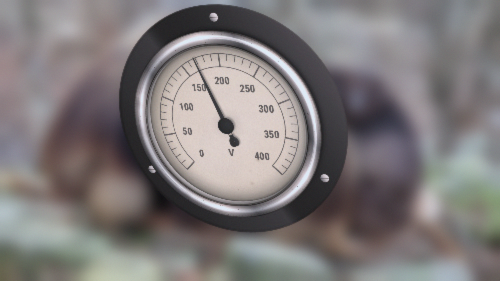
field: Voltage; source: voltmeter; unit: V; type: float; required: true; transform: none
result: 170 V
